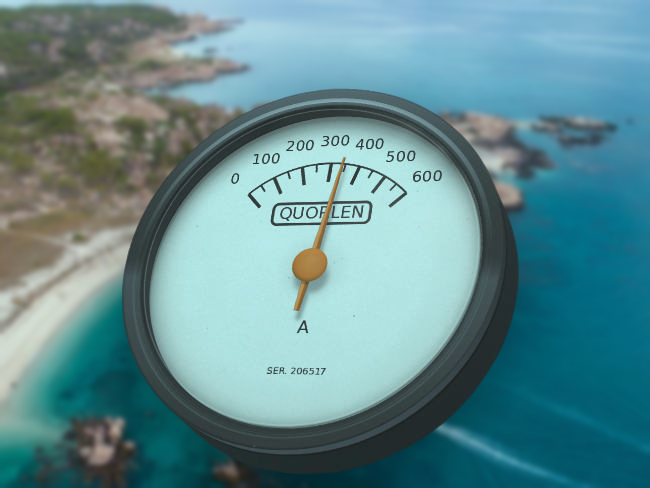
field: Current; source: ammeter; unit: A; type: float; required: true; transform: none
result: 350 A
